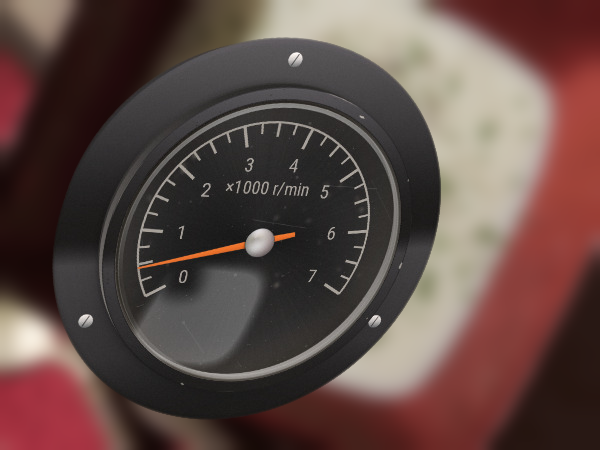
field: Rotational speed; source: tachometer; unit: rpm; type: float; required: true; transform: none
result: 500 rpm
